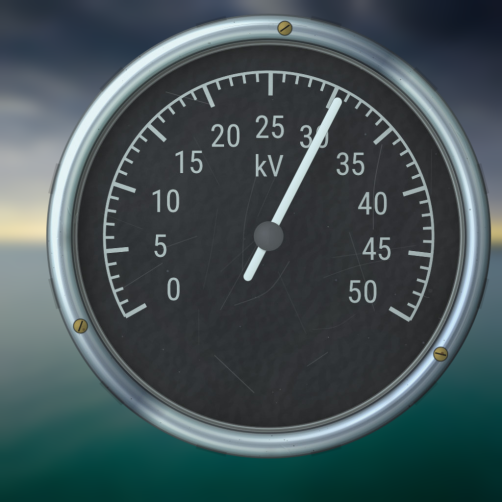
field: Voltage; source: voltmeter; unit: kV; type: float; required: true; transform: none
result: 30.5 kV
